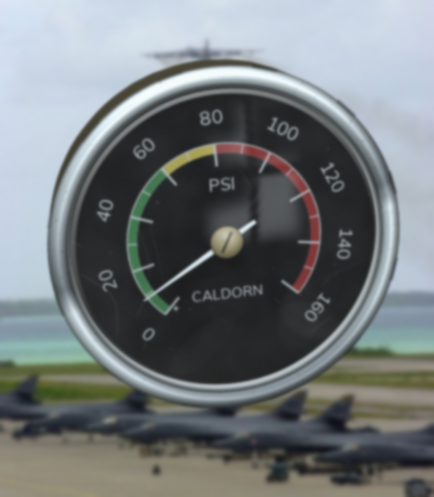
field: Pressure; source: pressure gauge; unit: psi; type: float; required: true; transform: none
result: 10 psi
